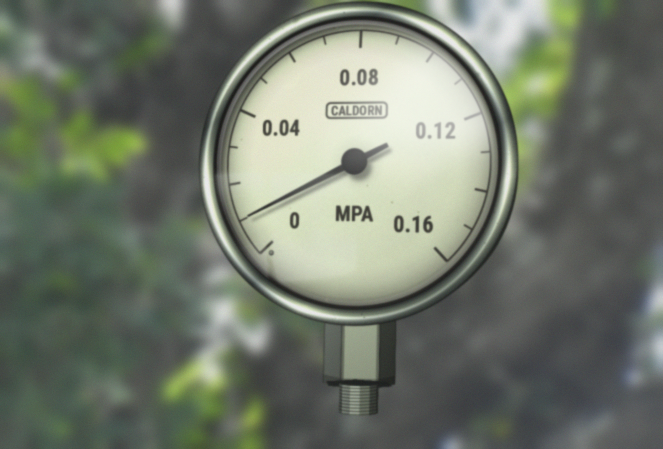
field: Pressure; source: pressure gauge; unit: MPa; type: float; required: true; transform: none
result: 0.01 MPa
